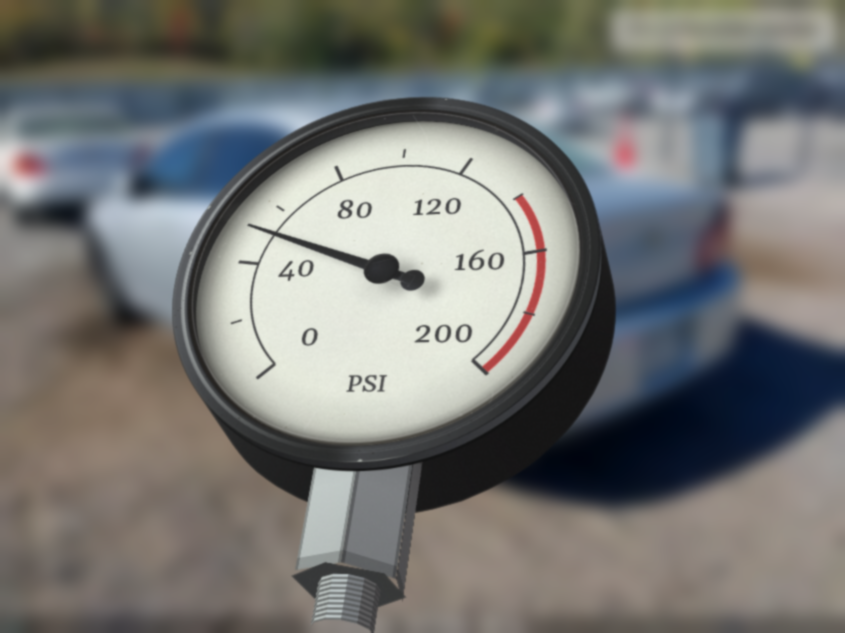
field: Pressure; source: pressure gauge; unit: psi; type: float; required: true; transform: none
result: 50 psi
